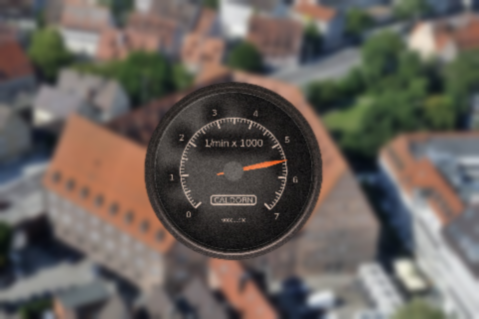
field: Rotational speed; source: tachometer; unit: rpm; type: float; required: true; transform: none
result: 5500 rpm
